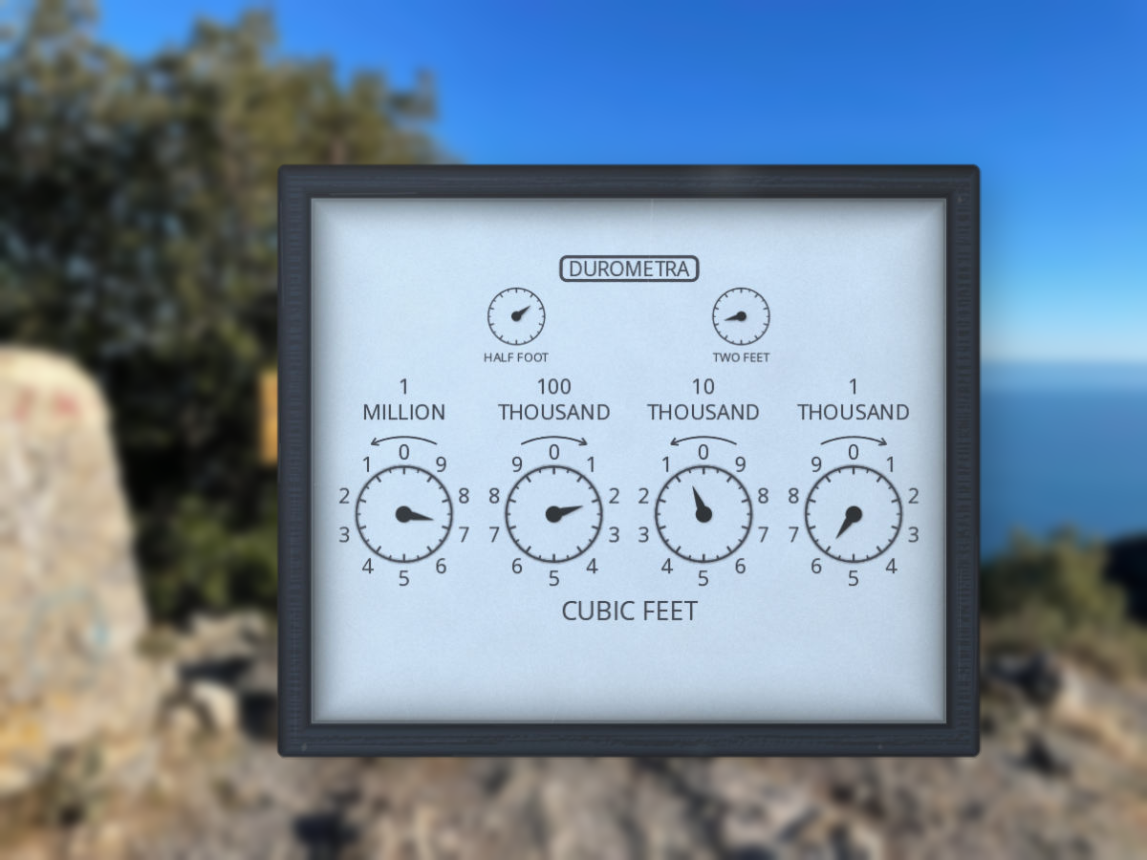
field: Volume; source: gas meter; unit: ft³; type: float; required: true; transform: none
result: 720600 ft³
